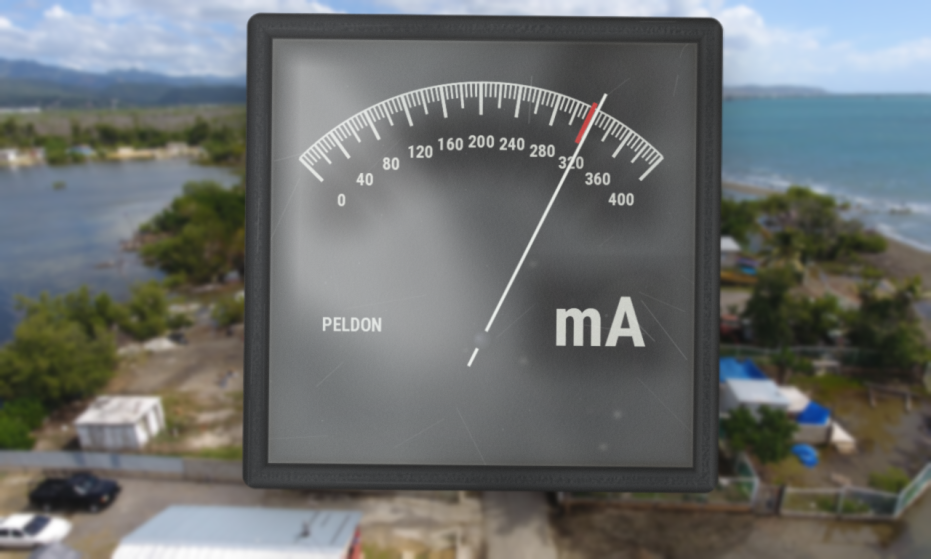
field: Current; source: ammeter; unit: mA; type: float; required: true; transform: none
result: 320 mA
